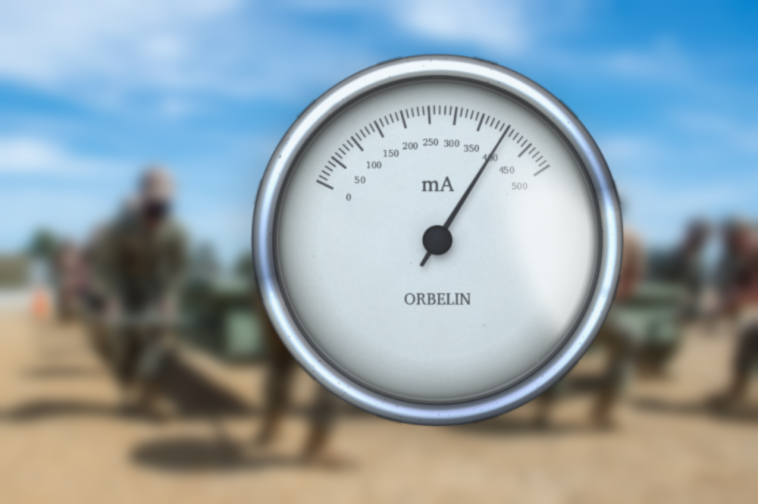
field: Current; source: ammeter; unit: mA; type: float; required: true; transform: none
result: 400 mA
